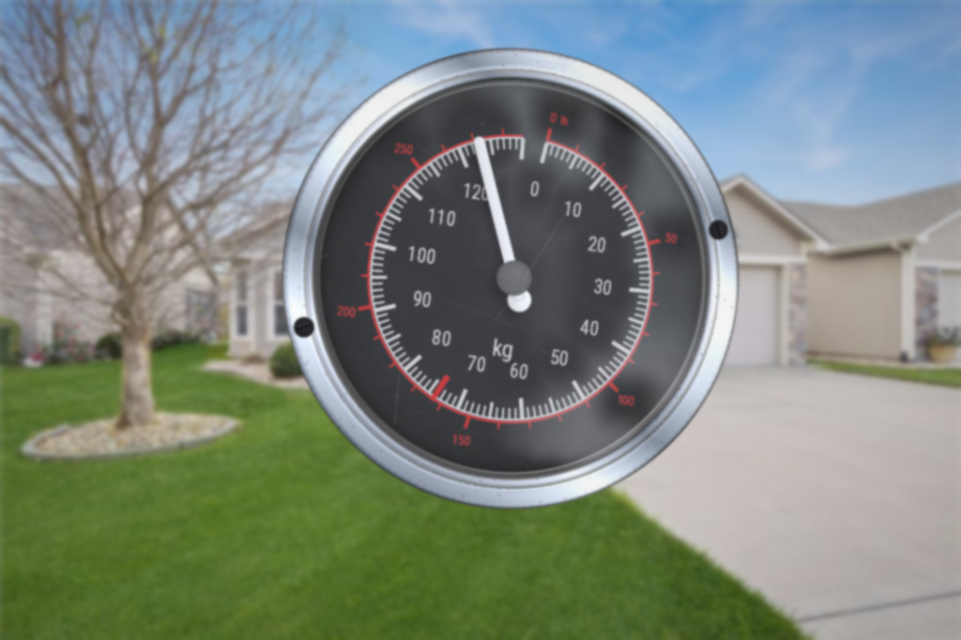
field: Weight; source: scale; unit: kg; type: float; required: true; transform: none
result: 123 kg
